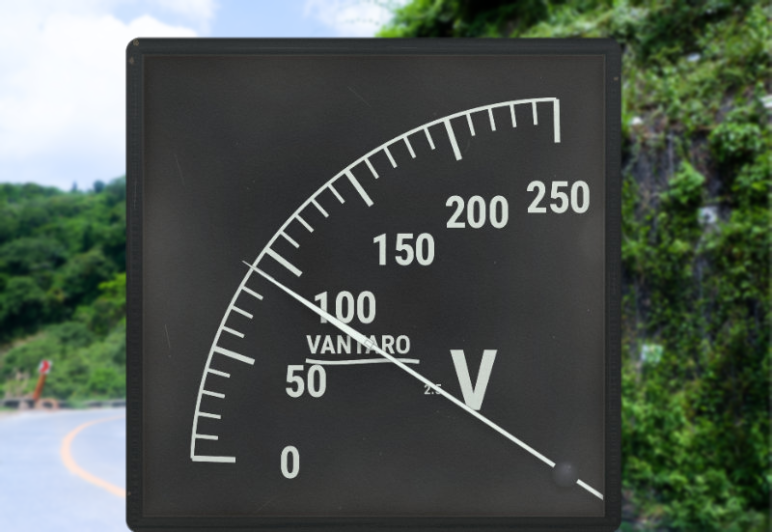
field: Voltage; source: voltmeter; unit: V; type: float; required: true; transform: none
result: 90 V
